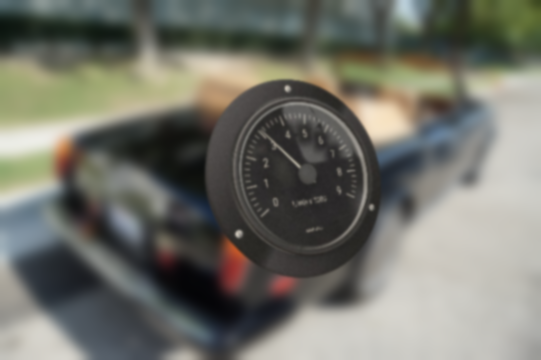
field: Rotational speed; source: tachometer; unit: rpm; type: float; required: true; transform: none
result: 3000 rpm
